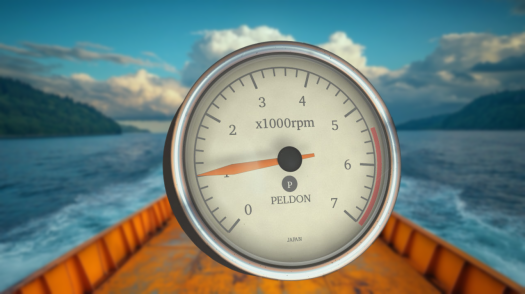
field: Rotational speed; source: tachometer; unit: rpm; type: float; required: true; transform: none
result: 1000 rpm
